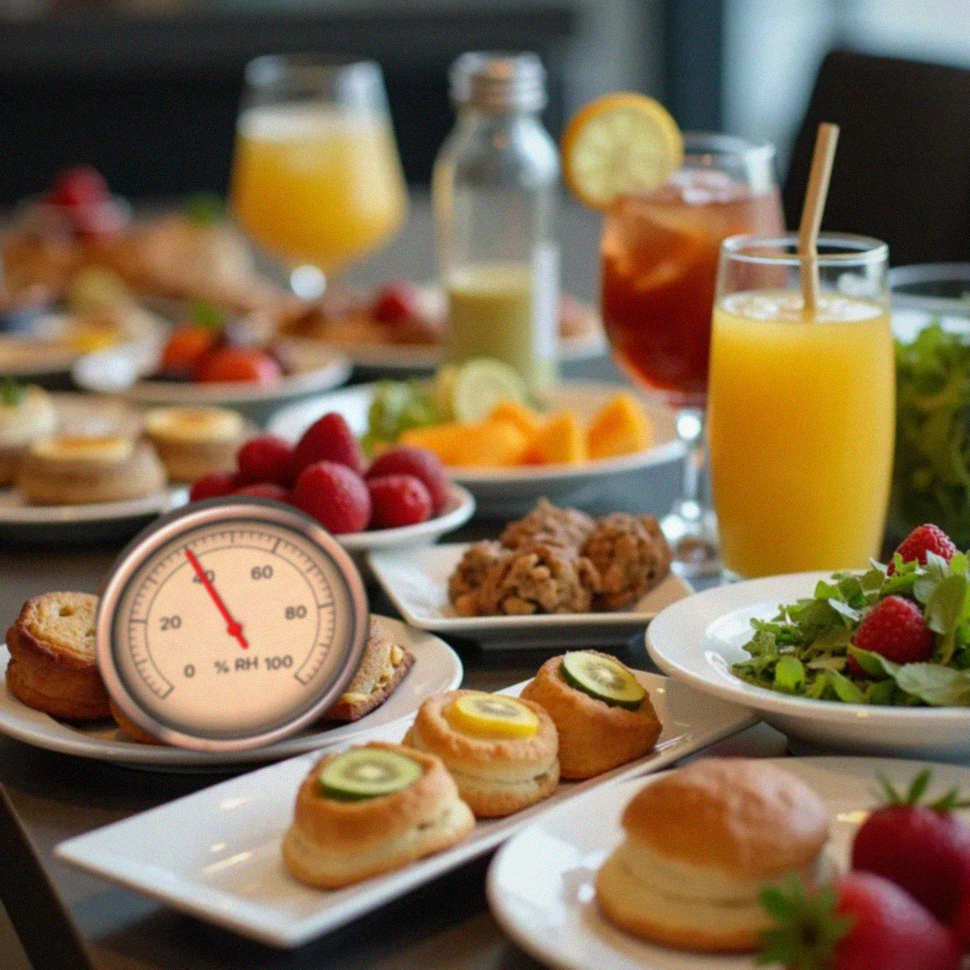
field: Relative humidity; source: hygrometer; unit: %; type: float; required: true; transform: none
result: 40 %
